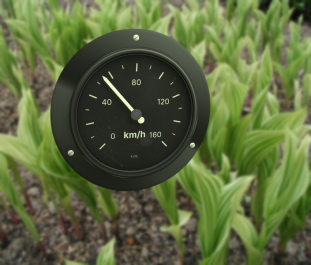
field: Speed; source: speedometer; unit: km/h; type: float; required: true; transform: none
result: 55 km/h
